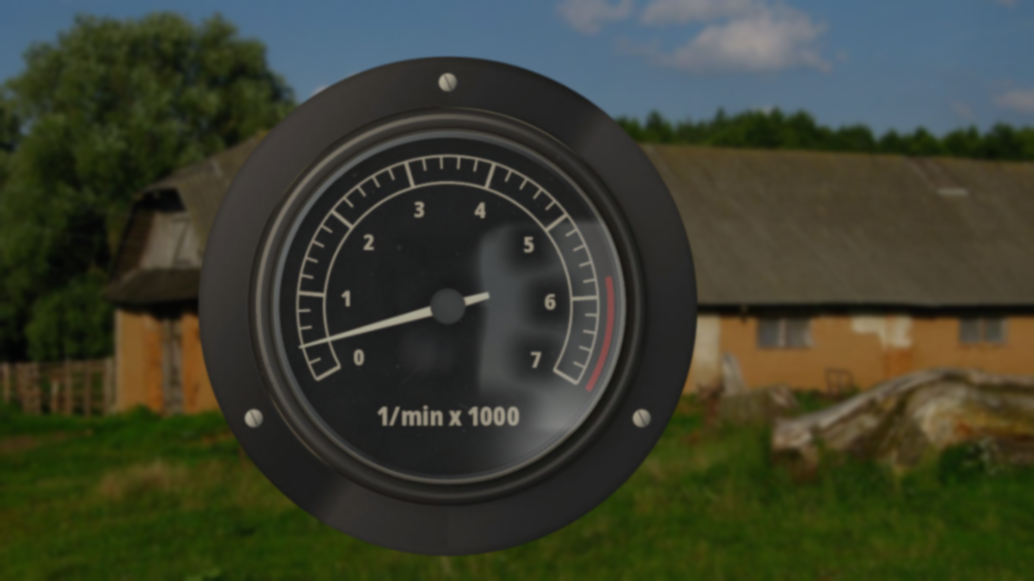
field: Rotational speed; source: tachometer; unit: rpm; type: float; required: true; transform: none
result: 400 rpm
